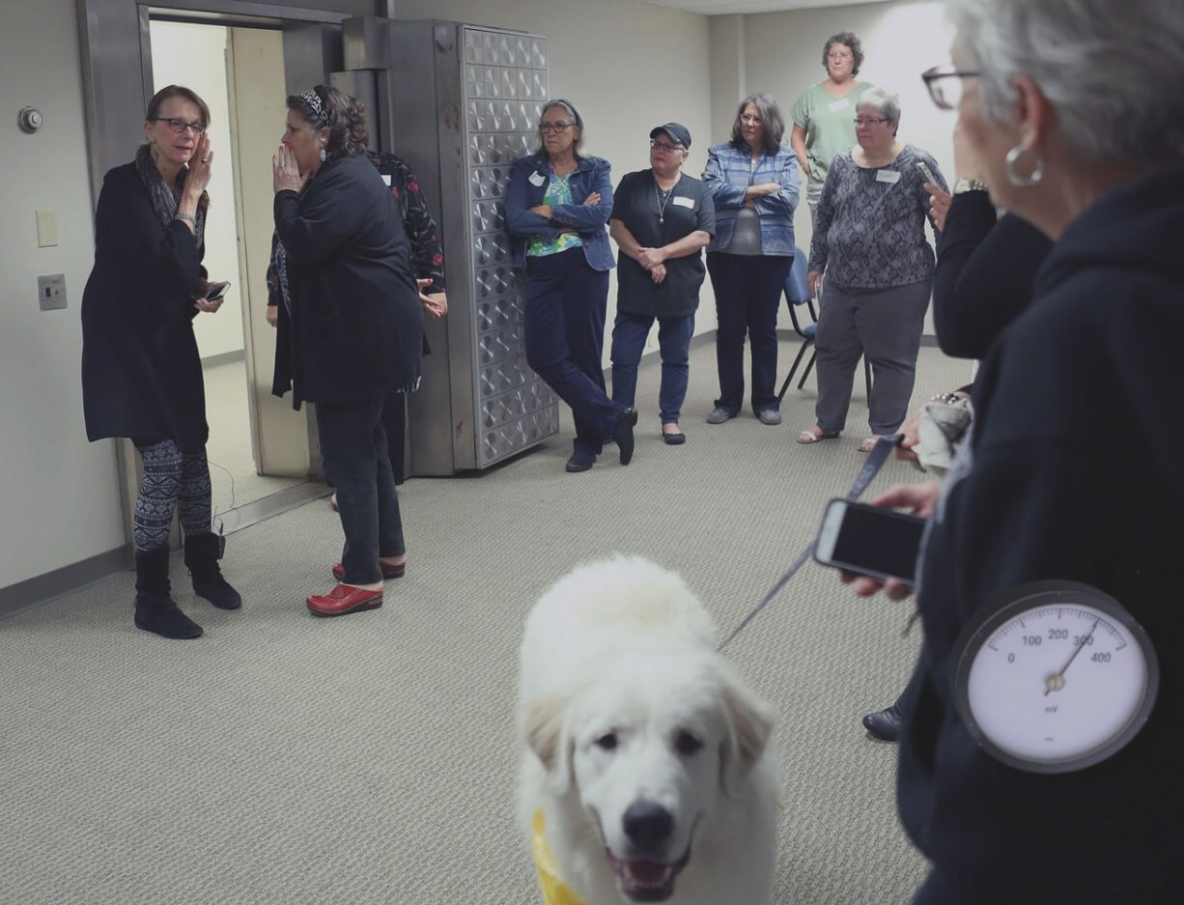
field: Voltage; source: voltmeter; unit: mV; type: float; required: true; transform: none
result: 300 mV
